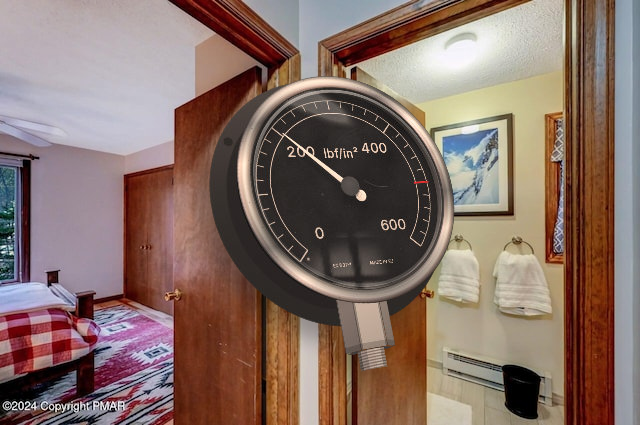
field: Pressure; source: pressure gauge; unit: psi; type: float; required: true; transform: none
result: 200 psi
